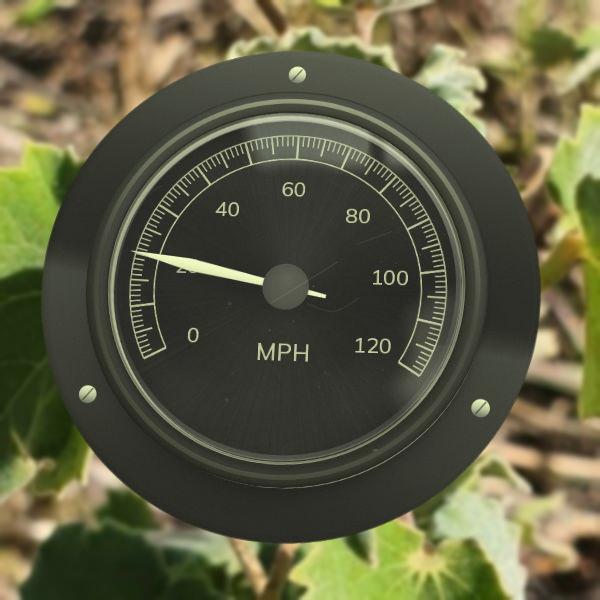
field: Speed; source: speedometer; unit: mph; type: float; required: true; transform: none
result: 20 mph
